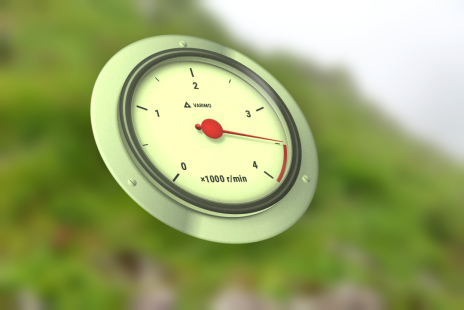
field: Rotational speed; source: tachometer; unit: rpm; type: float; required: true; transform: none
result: 3500 rpm
